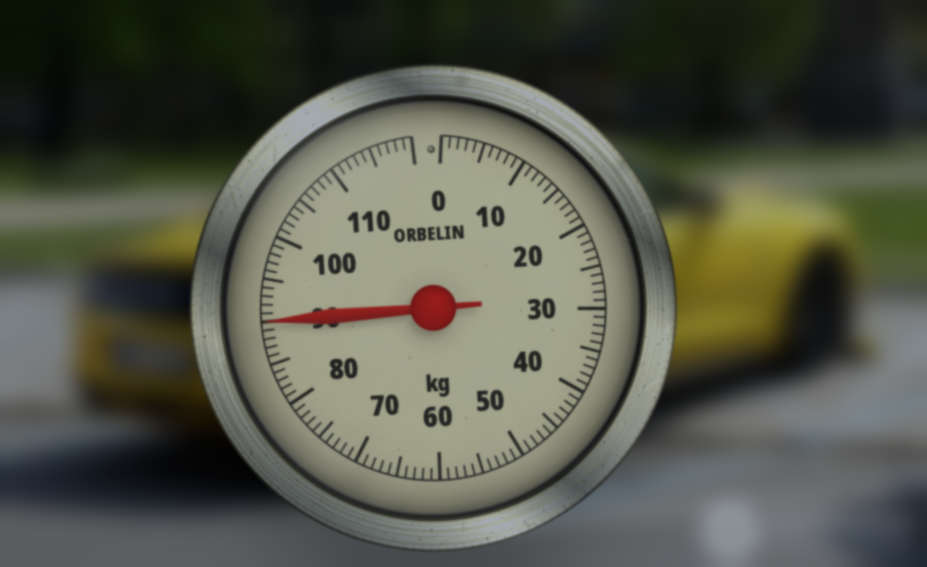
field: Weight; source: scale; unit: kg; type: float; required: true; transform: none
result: 90 kg
